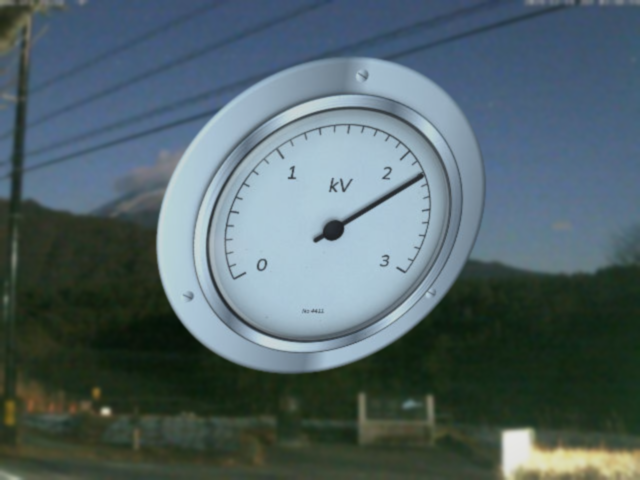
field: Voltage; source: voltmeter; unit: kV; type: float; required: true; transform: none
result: 2.2 kV
